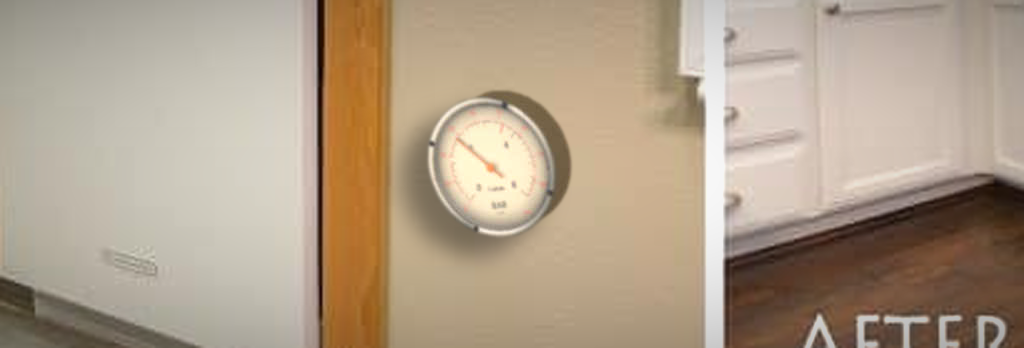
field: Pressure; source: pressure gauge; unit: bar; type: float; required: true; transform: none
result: 2 bar
